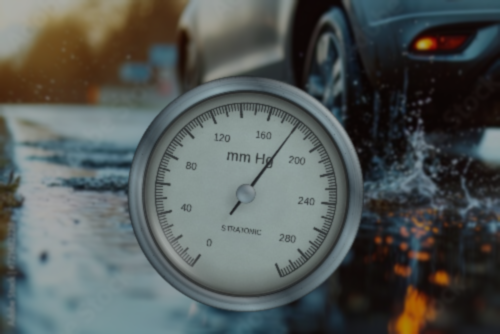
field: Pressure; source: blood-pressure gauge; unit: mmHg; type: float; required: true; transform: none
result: 180 mmHg
